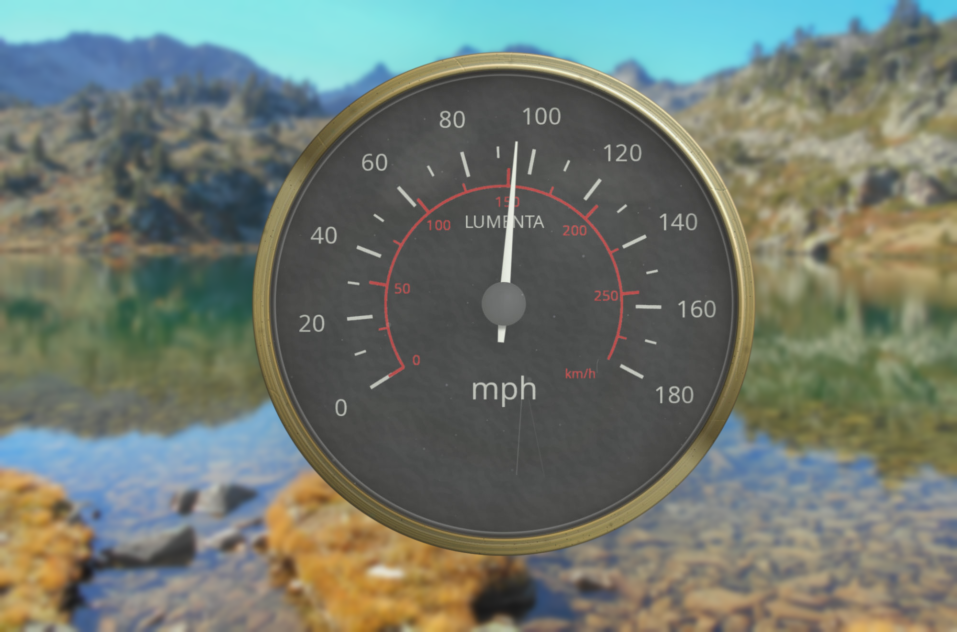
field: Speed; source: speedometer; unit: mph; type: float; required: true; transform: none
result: 95 mph
